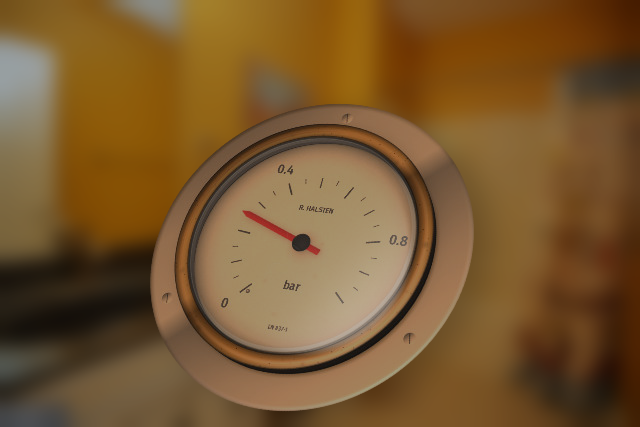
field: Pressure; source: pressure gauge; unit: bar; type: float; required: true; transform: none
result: 0.25 bar
